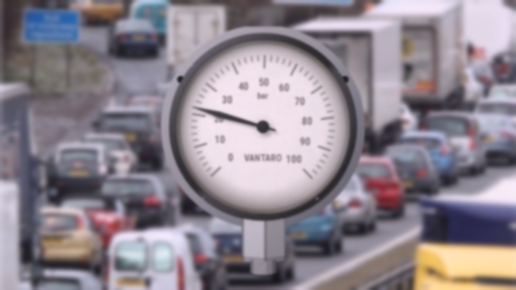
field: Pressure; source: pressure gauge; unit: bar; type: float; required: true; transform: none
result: 22 bar
